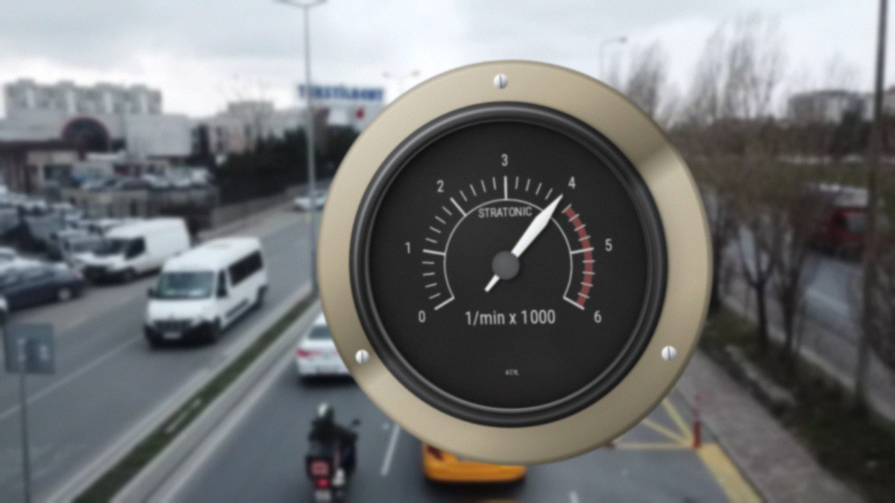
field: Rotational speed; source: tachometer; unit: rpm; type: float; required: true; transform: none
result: 4000 rpm
